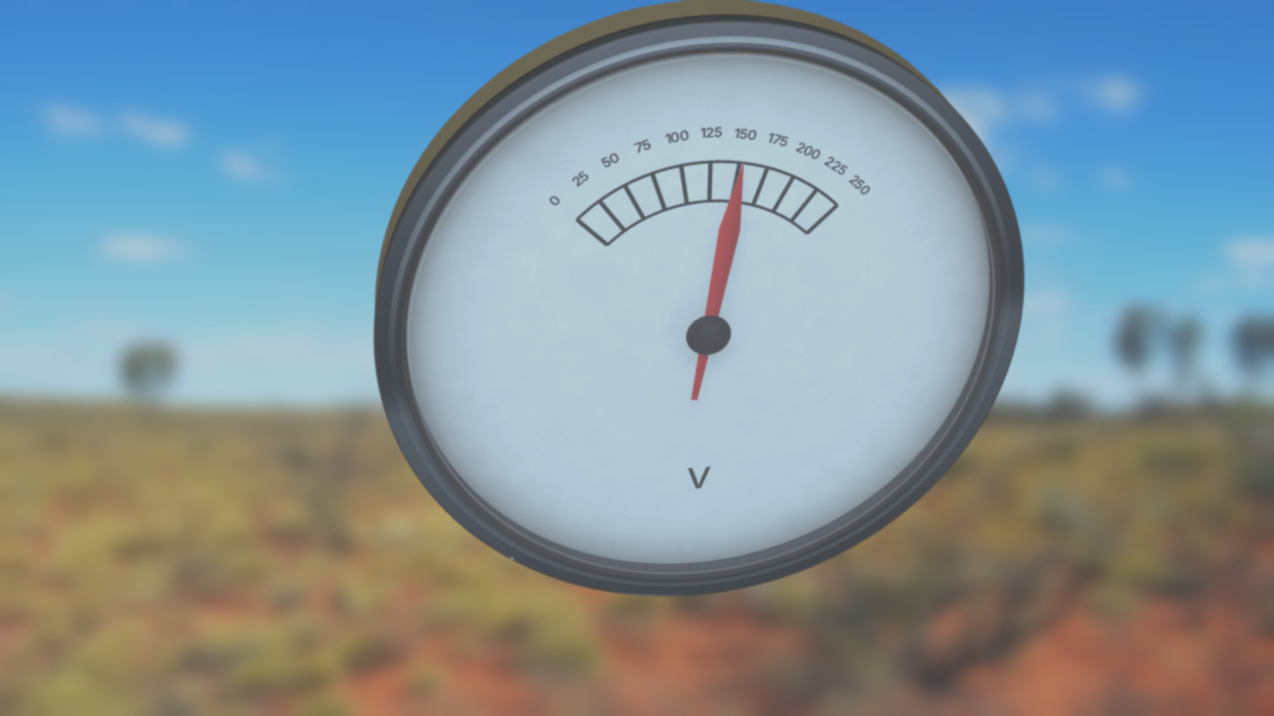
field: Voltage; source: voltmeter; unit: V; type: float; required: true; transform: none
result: 150 V
